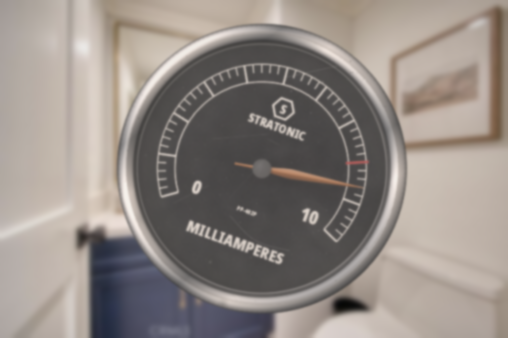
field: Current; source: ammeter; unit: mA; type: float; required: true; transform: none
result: 8.6 mA
